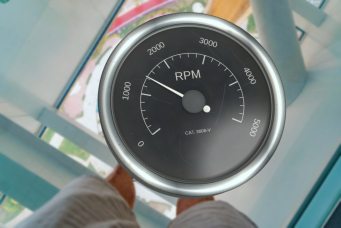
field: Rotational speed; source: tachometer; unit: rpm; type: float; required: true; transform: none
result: 1400 rpm
